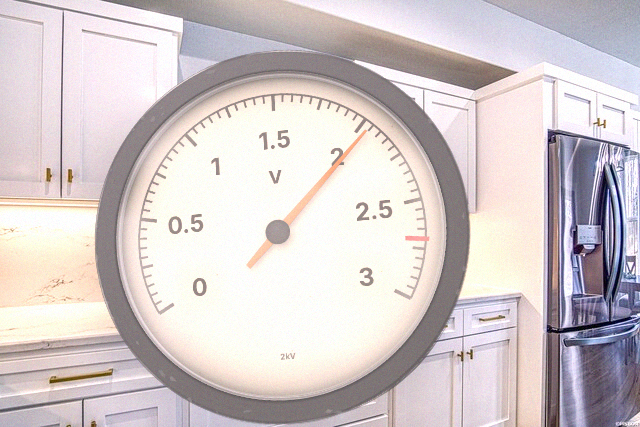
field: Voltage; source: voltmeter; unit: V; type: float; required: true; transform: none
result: 2.05 V
